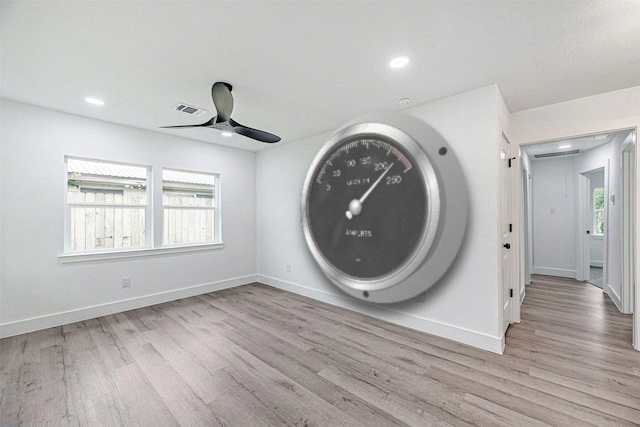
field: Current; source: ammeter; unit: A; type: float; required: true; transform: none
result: 225 A
